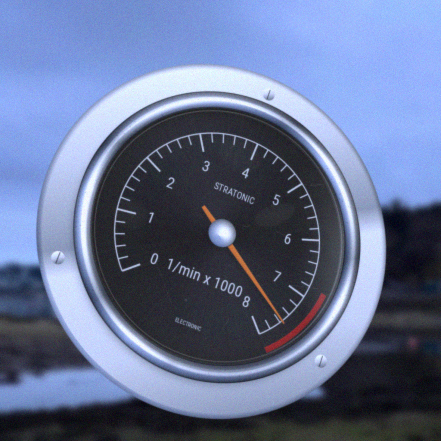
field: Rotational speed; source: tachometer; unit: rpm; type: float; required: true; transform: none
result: 7600 rpm
